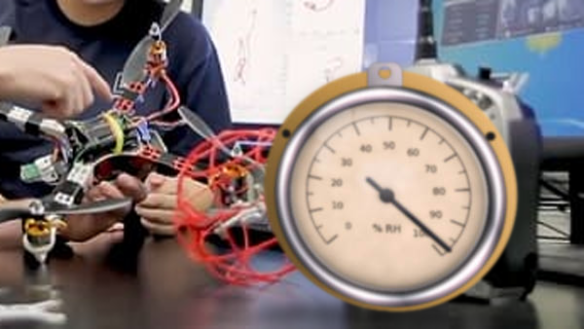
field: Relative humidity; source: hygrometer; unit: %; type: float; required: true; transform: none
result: 97.5 %
